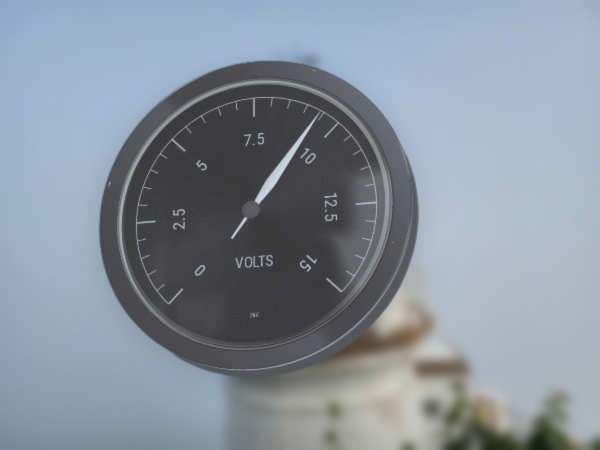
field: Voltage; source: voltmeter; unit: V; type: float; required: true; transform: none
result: 9.5 V
